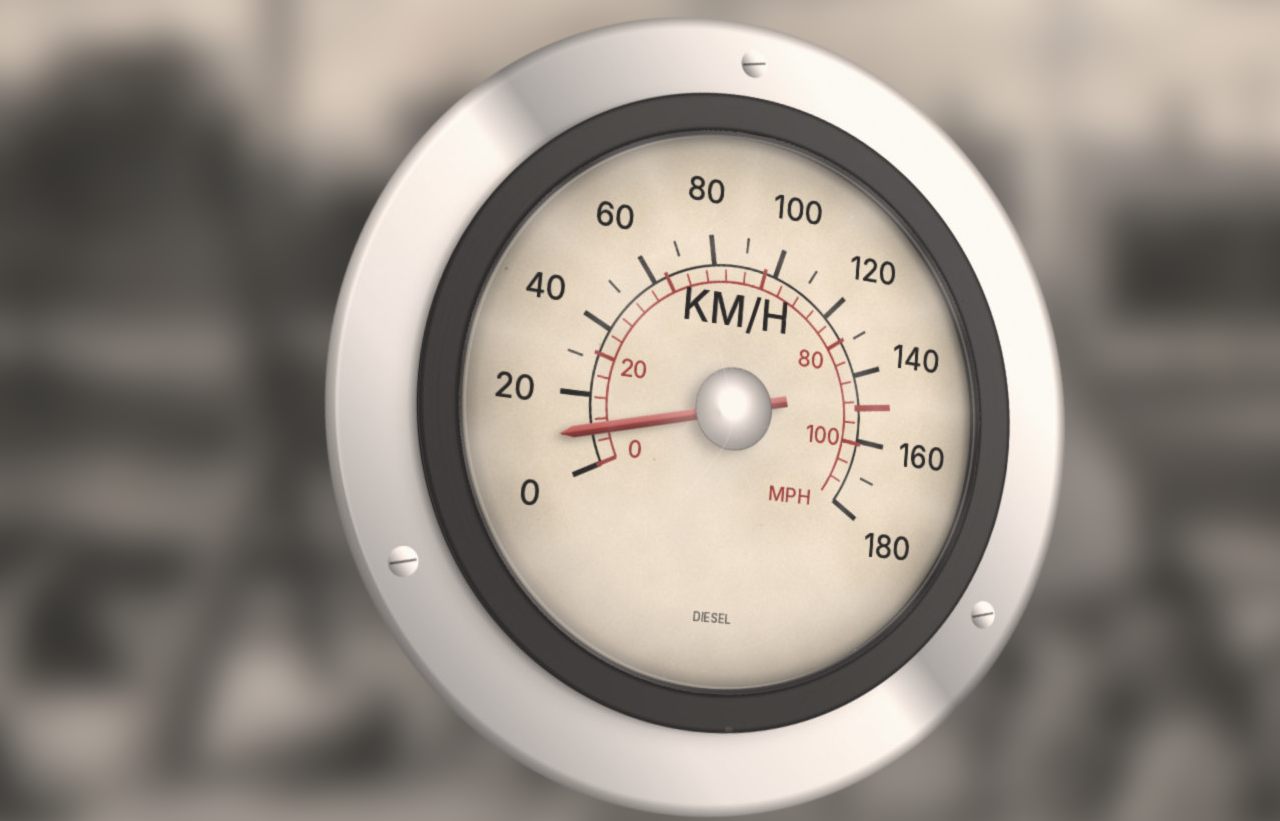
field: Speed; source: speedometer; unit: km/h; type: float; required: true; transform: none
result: 10 km/h
